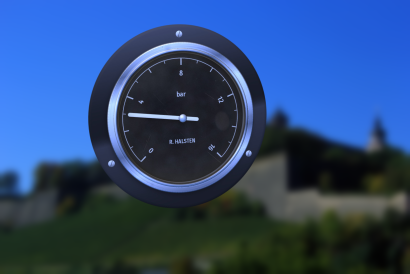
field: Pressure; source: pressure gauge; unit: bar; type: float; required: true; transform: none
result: 3 bar
